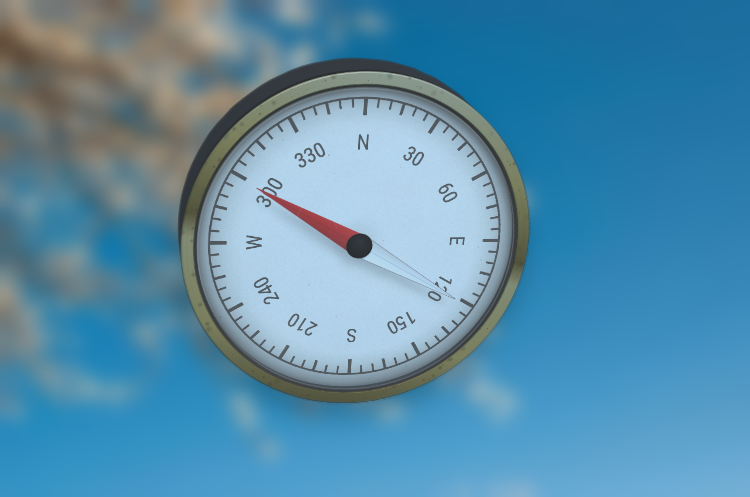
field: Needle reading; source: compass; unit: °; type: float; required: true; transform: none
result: 300 °
